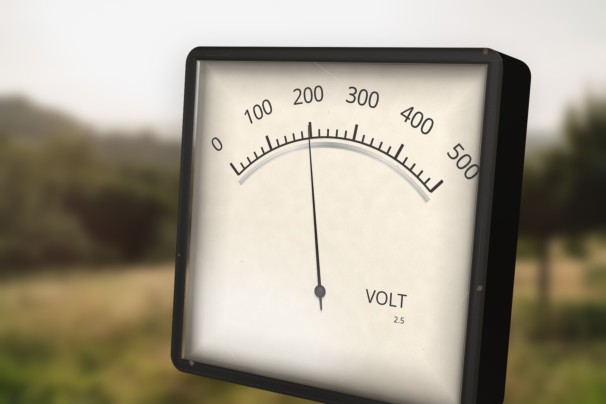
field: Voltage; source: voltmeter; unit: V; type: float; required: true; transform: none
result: 200 V
